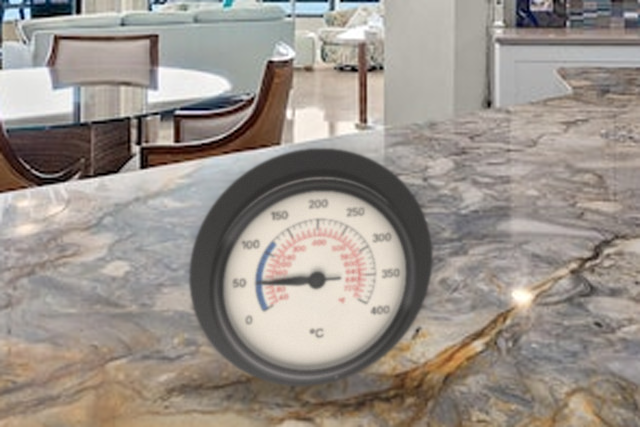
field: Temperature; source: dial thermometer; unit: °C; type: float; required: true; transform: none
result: 50 °C
